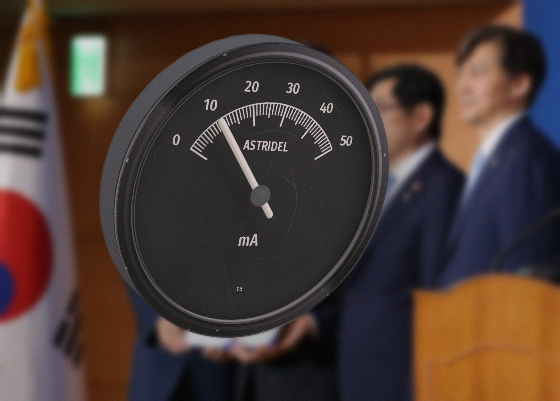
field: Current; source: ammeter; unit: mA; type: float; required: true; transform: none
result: 10 mA
